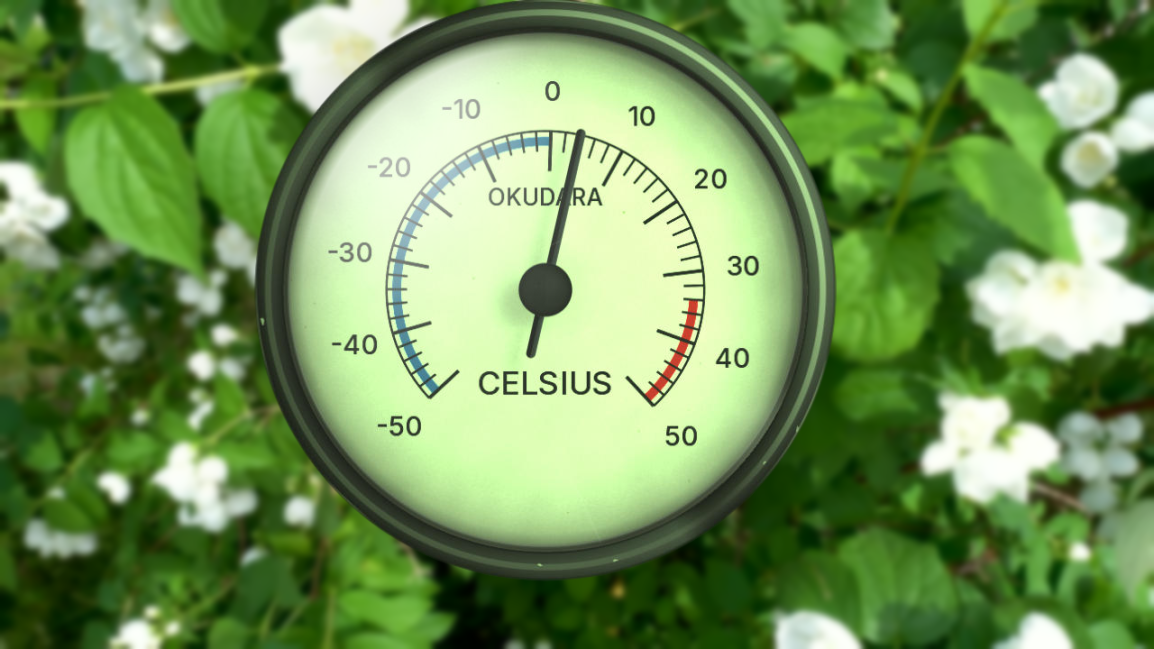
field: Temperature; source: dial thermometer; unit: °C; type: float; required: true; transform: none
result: 4 °C
